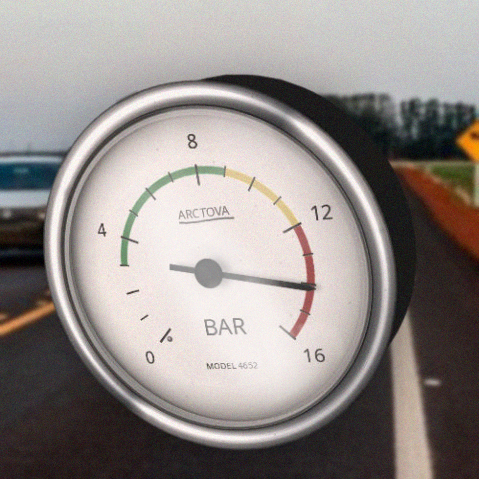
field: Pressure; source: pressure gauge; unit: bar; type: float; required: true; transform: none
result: 14 bar
